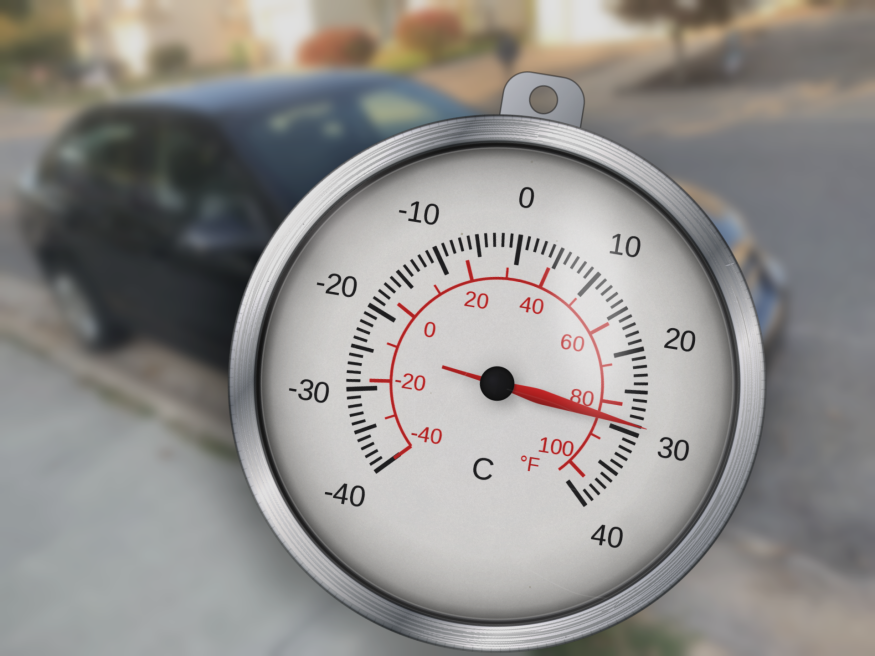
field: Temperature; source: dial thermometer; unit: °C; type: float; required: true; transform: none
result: 29 °C
